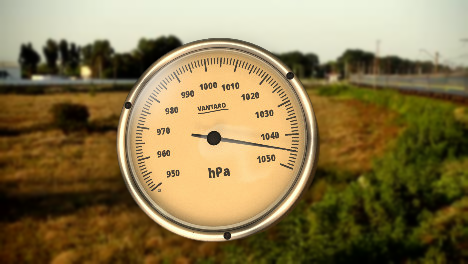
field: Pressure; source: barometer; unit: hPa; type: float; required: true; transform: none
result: 1045 hPa
